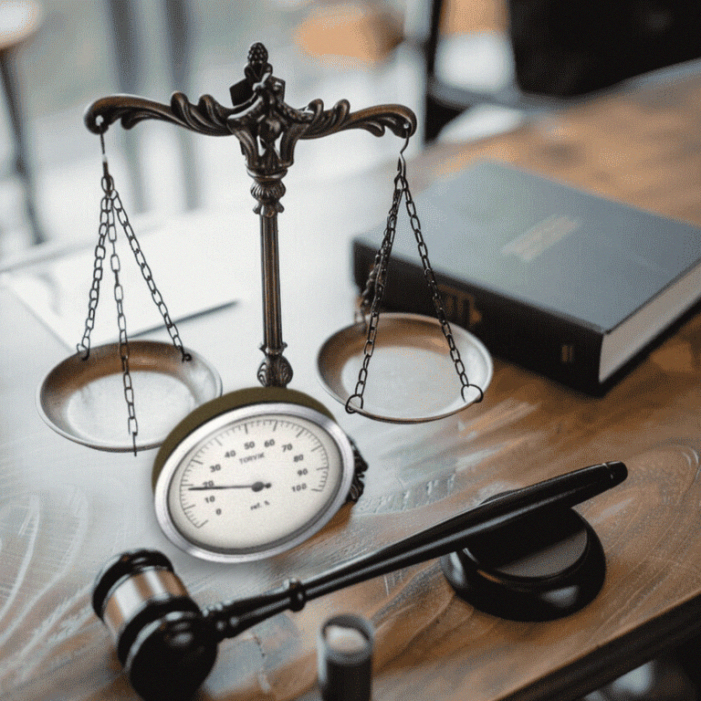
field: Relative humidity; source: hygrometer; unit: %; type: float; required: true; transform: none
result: 20 %
